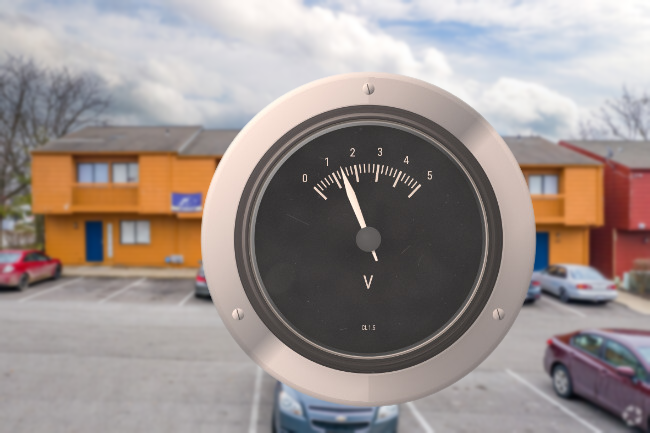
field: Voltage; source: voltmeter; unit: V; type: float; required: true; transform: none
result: 1.4 V
